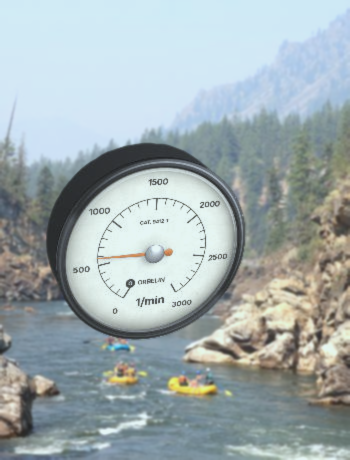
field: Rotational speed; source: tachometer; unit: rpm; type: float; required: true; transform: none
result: 600 rpm
